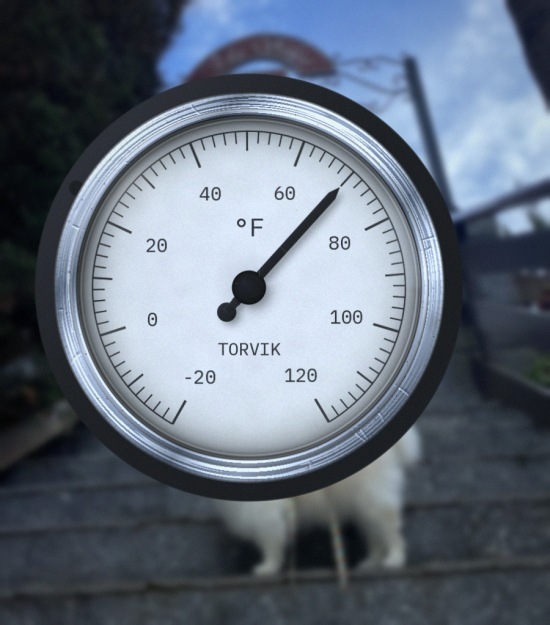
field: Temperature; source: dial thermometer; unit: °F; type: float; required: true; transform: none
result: 70 °F
